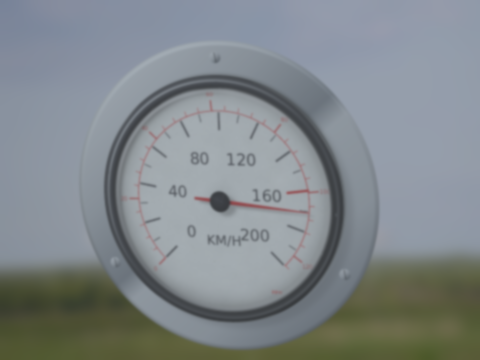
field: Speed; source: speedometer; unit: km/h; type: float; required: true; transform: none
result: 170 km/h
